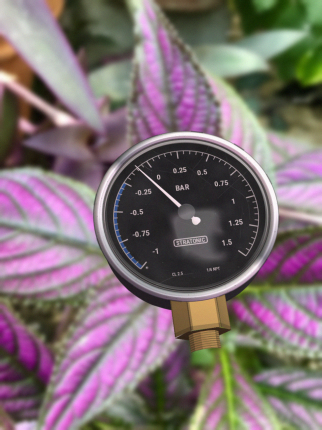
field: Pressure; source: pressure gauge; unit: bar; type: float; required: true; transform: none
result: -0.1 bar
